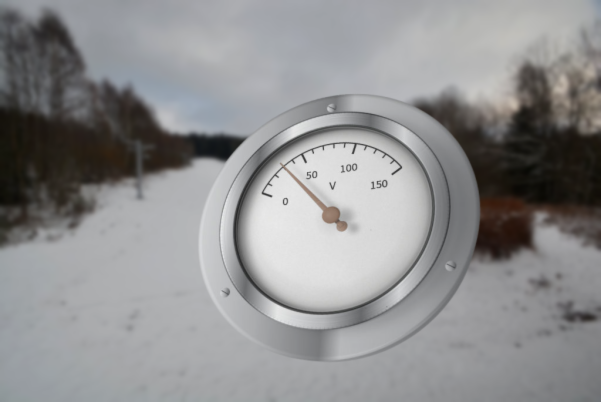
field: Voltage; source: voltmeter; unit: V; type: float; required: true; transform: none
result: 30 V
